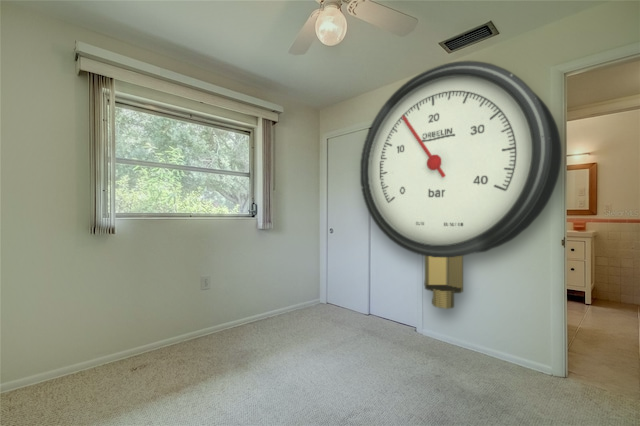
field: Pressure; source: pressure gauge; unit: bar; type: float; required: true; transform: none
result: 15 bar
